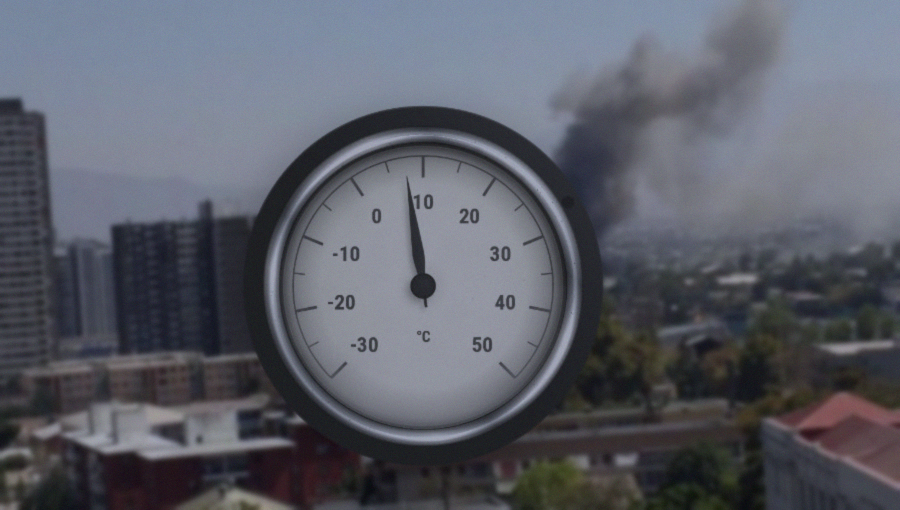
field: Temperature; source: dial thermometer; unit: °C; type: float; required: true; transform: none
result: 7.5 °C
